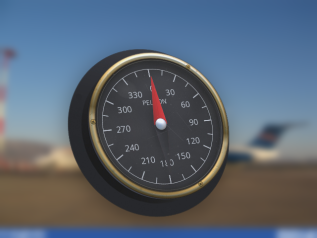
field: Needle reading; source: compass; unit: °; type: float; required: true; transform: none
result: 0 °
